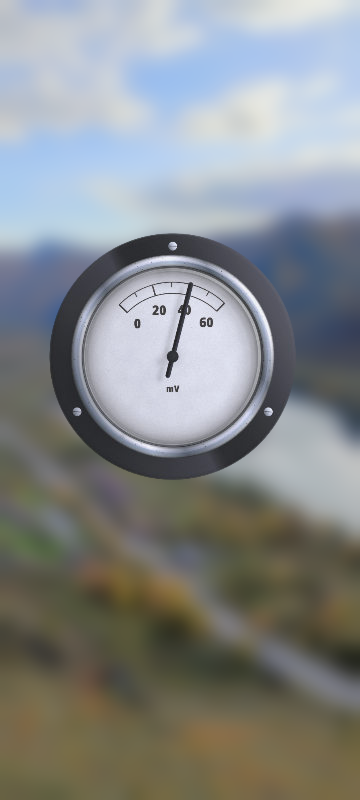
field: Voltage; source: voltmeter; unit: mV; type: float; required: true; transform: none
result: 40 mV
